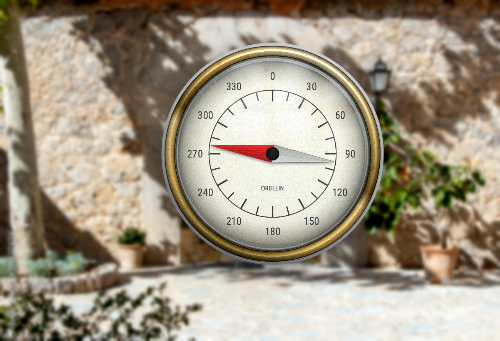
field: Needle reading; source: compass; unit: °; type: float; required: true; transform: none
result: 277.5 °
